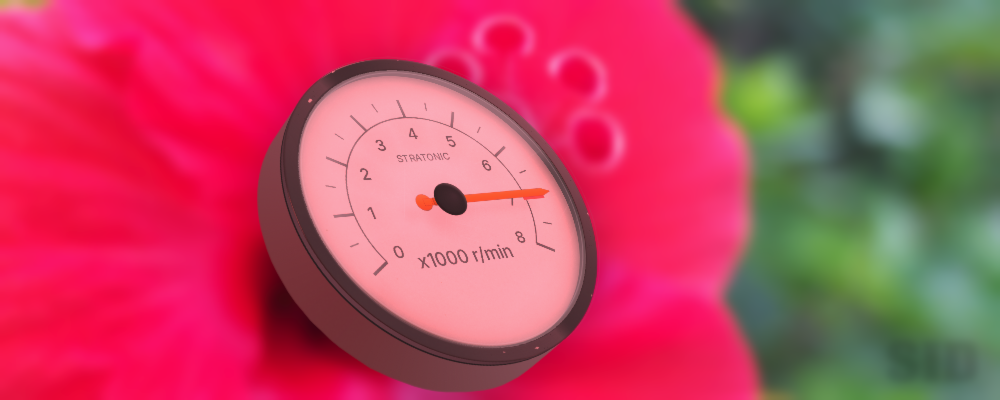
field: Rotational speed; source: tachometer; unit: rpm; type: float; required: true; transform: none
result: 7000 rpm
